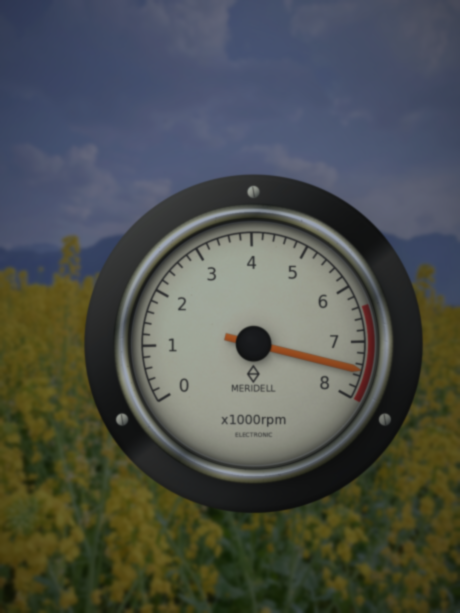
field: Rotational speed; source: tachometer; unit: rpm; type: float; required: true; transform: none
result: 7500 rpm
